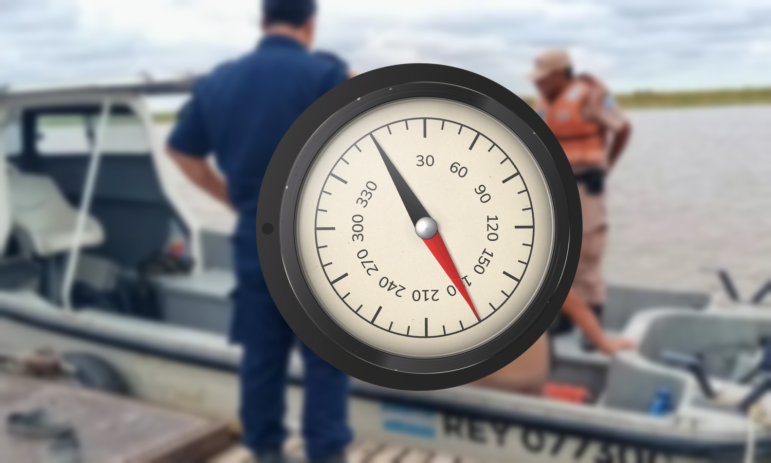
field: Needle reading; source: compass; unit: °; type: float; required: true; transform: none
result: 180 °
